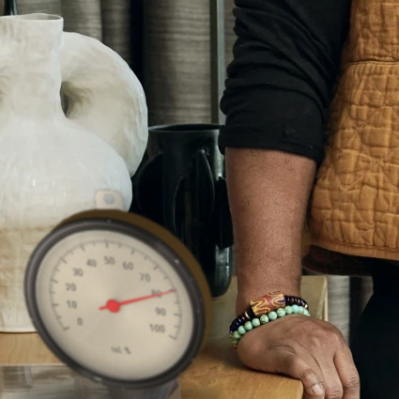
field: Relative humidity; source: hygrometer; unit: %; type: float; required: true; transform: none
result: 80 %
